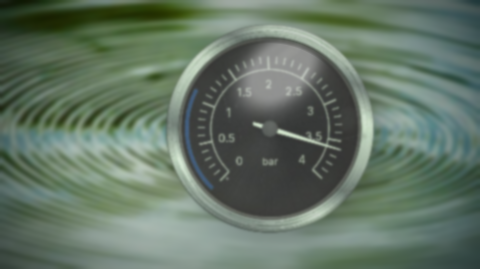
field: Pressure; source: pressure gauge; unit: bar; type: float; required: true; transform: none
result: 3.6 bar
